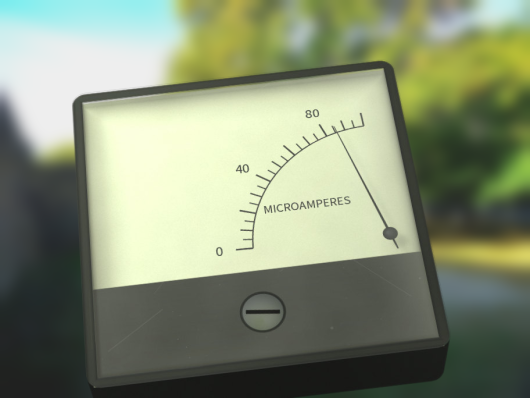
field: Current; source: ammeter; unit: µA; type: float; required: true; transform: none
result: 85 µA
